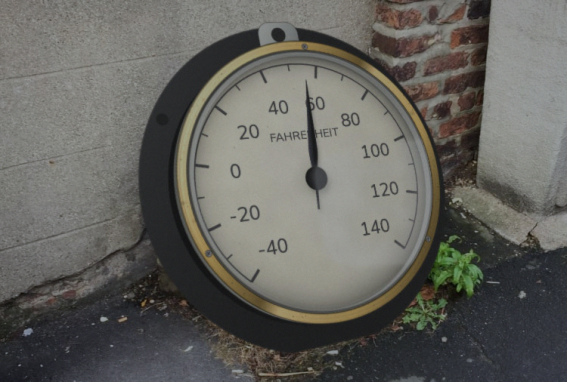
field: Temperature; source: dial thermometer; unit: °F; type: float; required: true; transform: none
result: 55 °F
